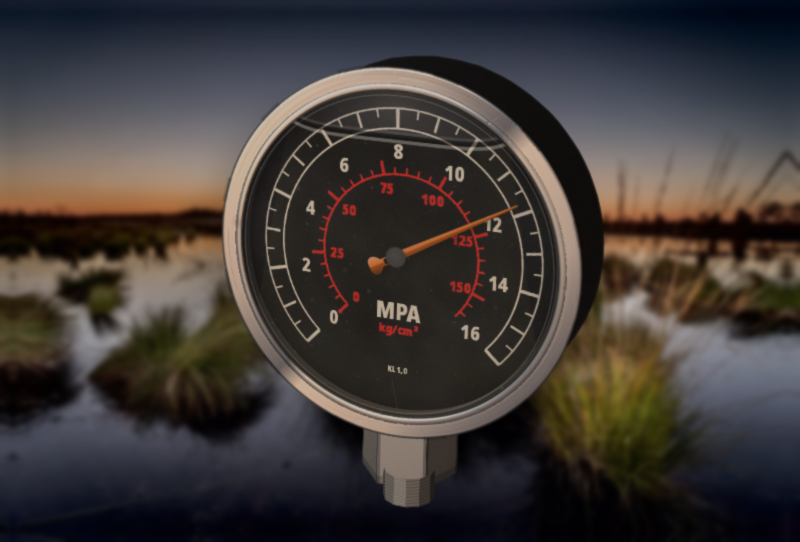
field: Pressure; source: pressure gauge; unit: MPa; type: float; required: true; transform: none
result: 11.75 MPa
